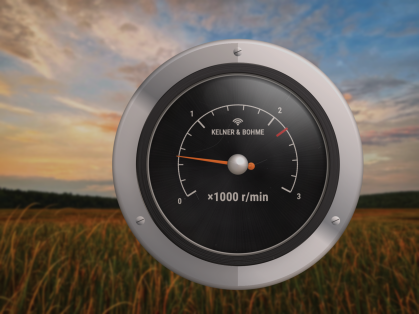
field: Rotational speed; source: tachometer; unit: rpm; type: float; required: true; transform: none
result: 500 rpm
